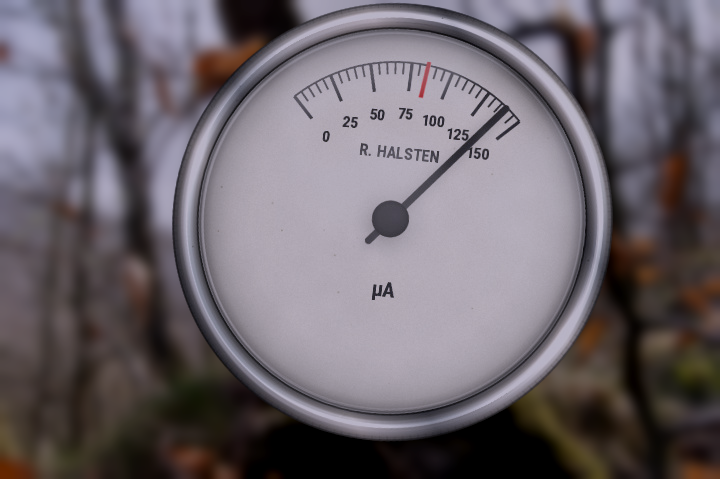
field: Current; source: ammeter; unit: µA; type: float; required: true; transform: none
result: 140 µA
